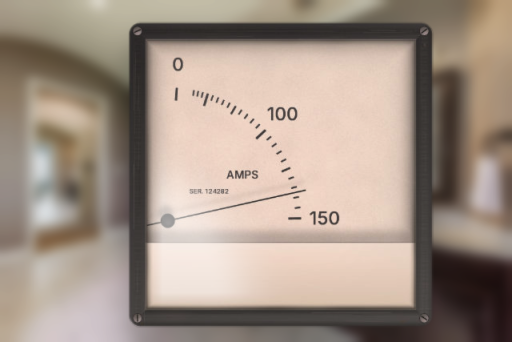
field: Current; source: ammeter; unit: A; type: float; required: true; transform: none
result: 137.5 A
